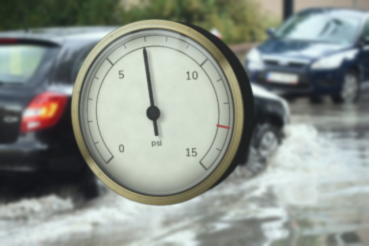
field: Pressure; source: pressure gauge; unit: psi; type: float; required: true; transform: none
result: 7 psi
